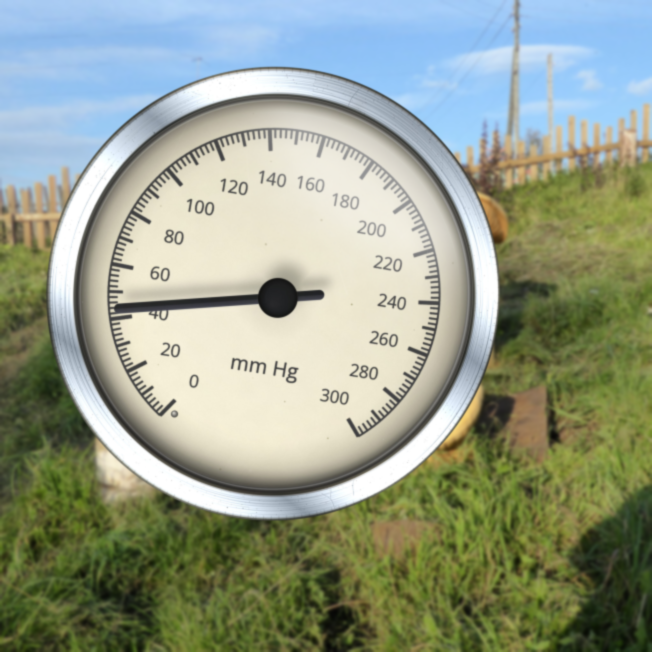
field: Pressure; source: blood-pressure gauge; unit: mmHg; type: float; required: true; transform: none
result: 44 mmHg
